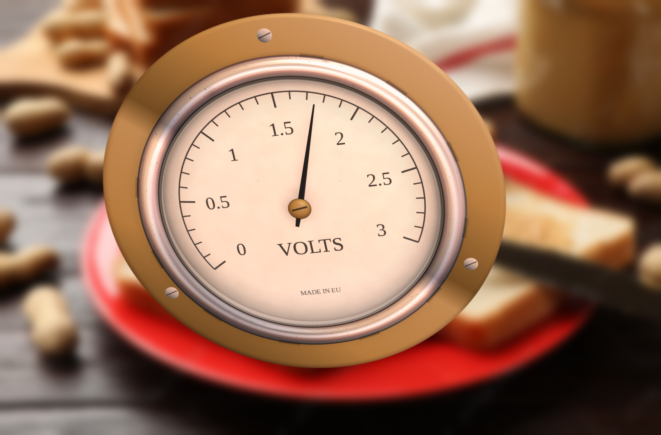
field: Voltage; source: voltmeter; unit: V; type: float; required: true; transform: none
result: 1.75 V
